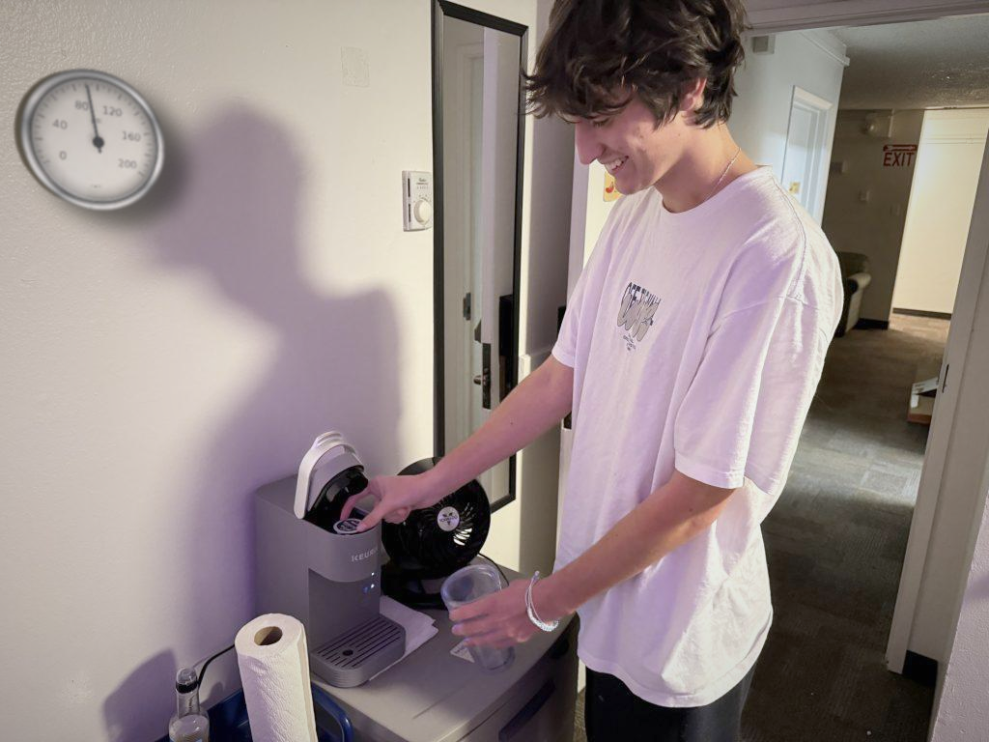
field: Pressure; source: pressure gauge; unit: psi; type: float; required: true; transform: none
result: 90 psi
